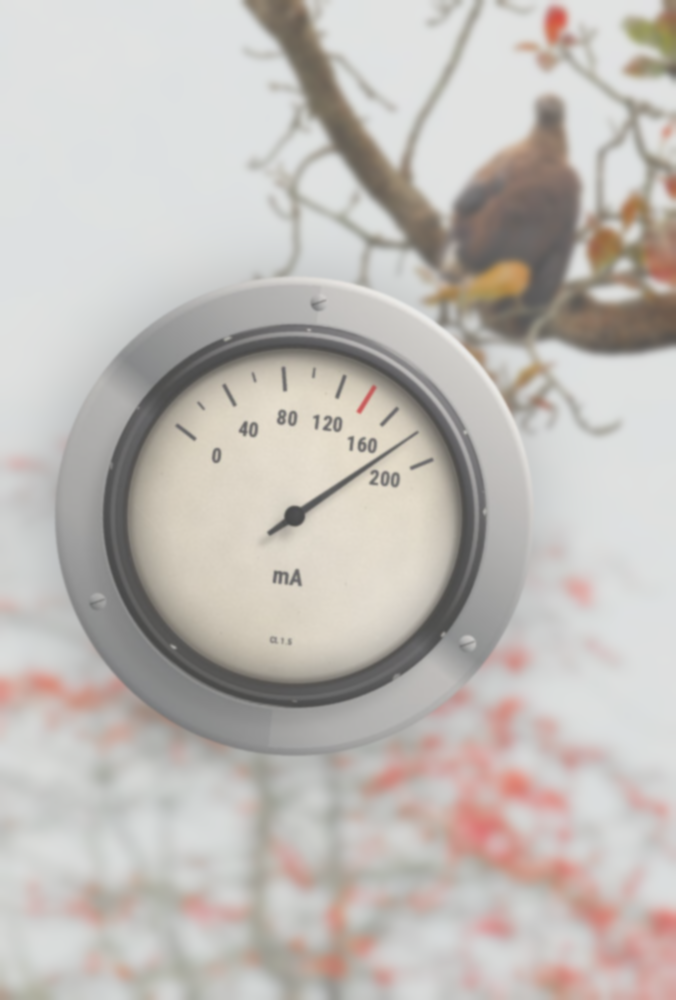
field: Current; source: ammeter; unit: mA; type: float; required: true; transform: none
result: 180 mA
